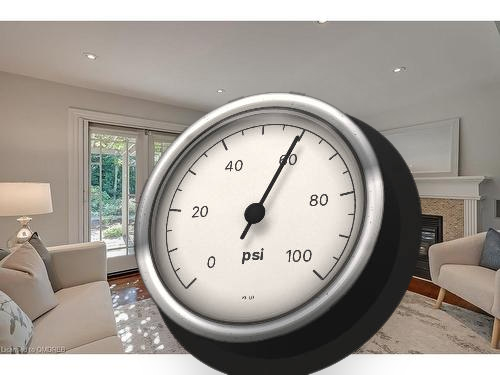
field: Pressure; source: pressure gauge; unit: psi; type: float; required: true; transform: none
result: 60 psi
